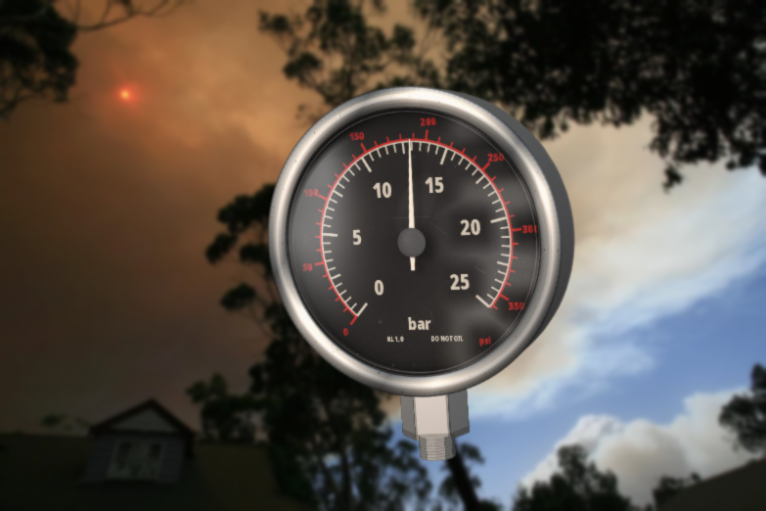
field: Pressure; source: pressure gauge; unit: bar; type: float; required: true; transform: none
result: 13 bar
